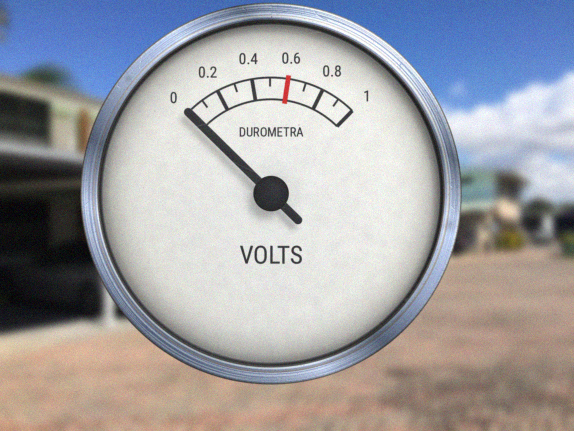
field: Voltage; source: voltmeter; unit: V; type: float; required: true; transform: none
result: 0 V
